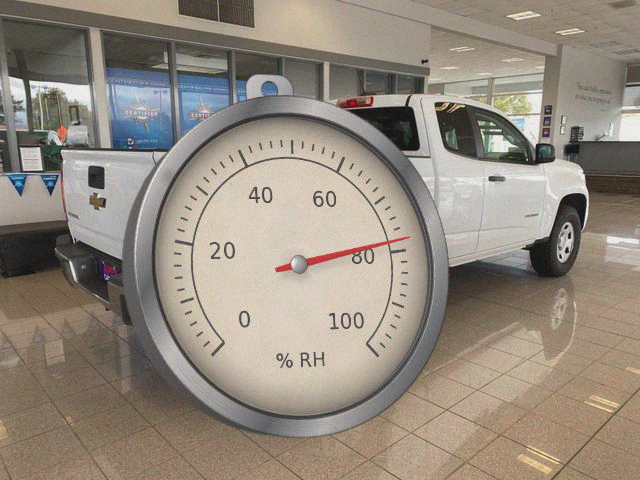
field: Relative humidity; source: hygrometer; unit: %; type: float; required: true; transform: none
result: 78 %
